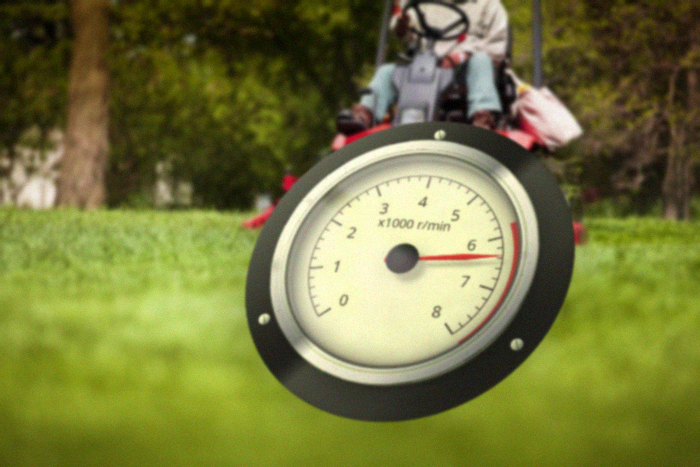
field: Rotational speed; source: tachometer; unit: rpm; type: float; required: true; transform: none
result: 6400 rpm
